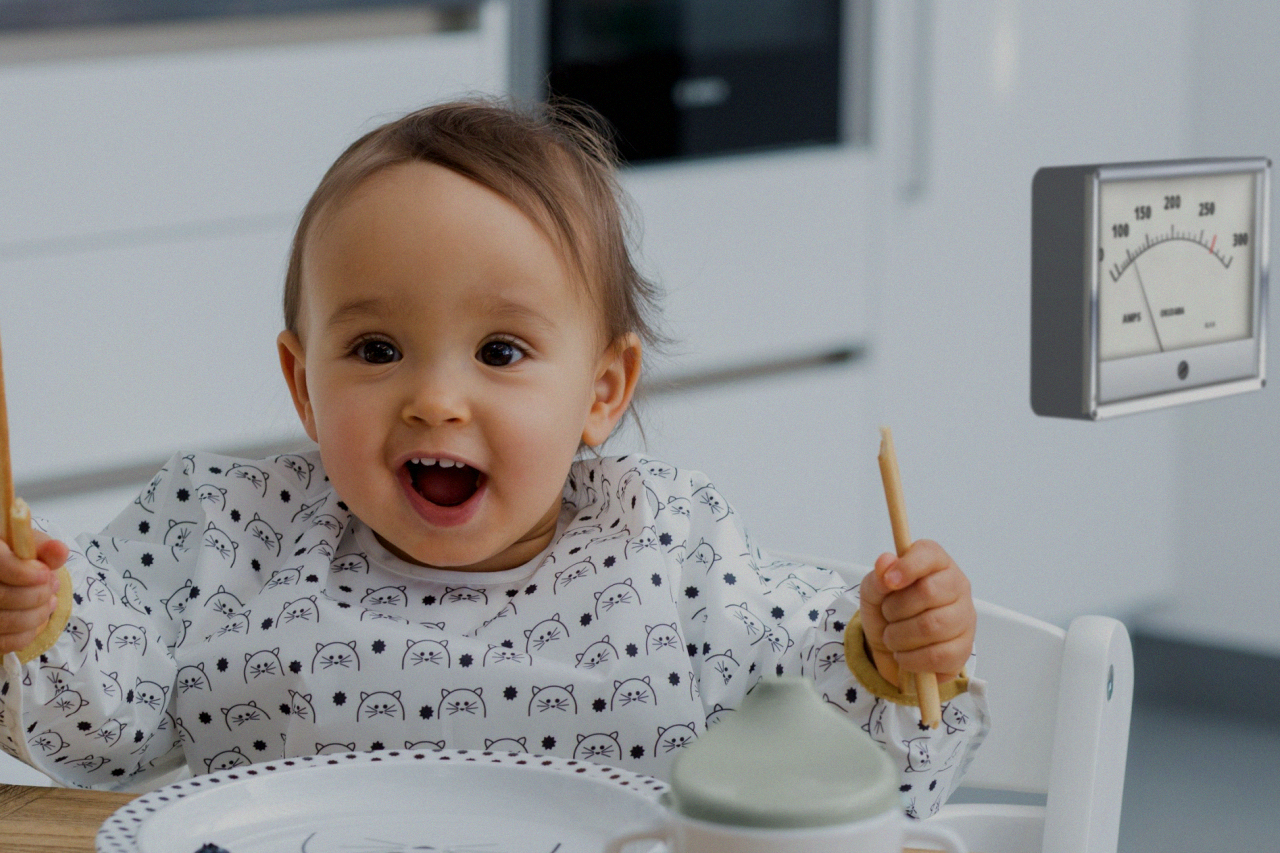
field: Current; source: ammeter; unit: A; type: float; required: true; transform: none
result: 100 A
